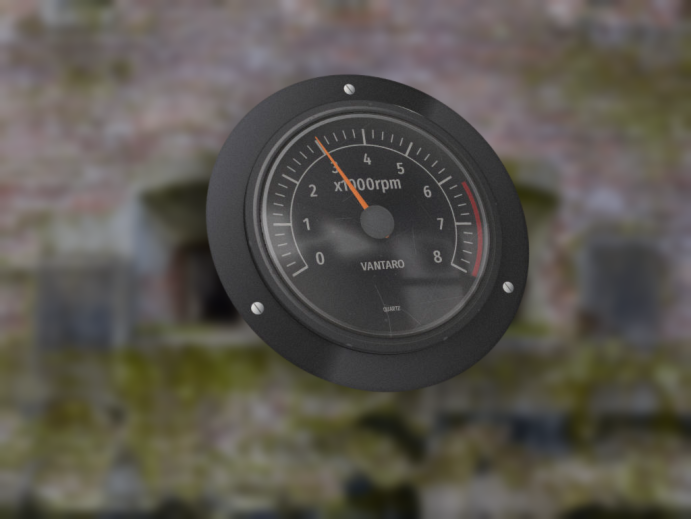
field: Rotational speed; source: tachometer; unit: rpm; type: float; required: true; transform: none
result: 3000 rpm
